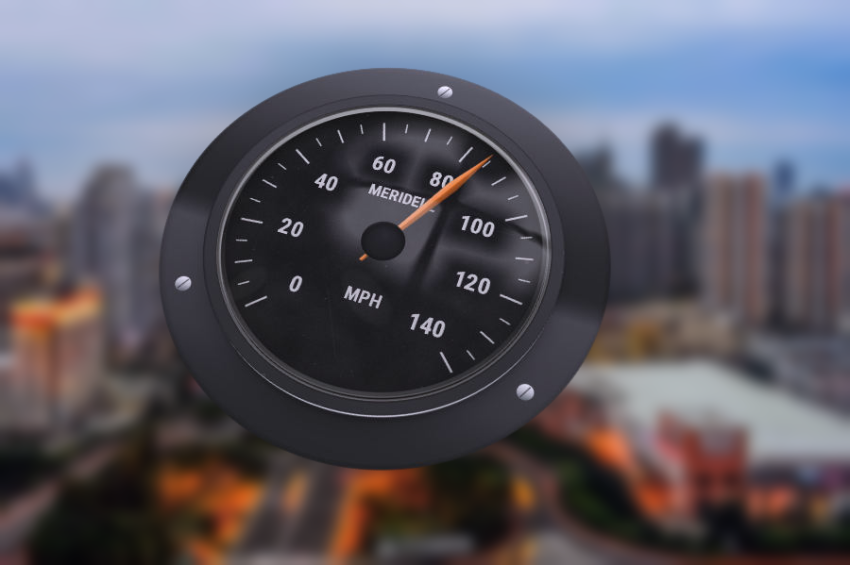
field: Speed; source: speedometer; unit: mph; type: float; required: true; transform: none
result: 85 mph
